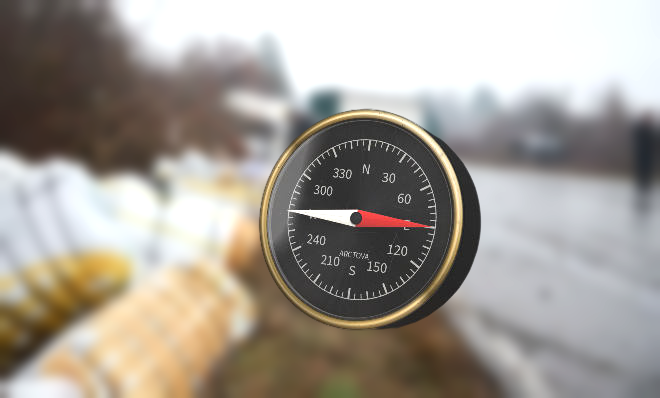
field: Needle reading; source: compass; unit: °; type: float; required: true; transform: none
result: 90 °
